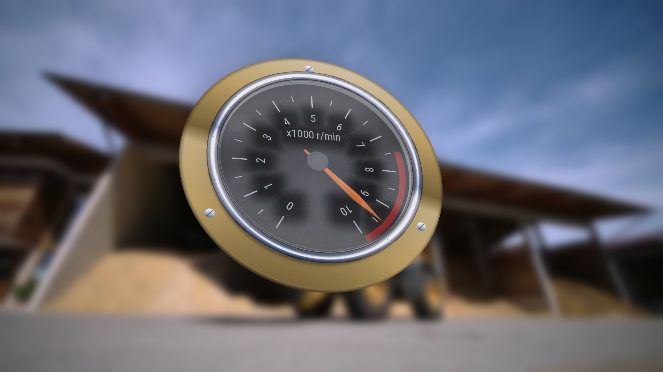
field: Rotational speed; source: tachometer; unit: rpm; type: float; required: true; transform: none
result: 9500 rpm
